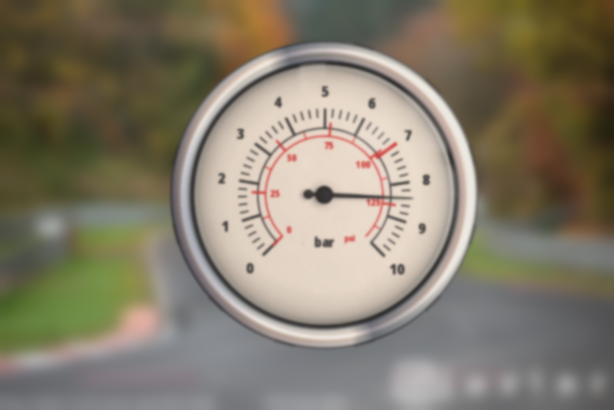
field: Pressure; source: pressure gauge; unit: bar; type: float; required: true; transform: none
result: 8.4 bar
